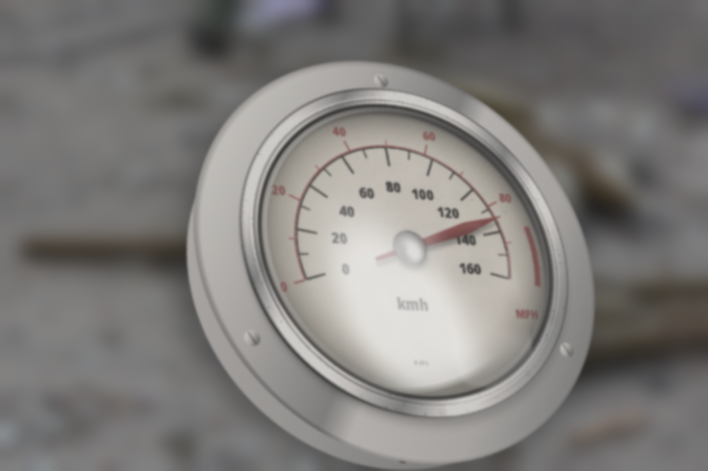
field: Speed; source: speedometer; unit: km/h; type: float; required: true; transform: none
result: 135 km/h
